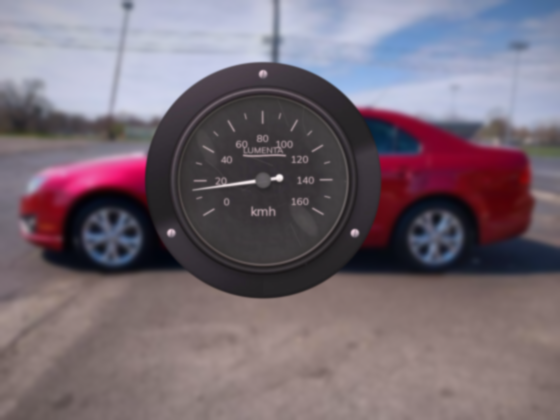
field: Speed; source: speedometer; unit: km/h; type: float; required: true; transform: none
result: 15 km/h
